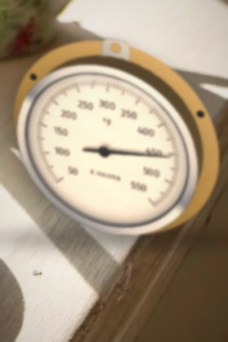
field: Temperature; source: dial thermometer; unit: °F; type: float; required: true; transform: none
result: 450 °F
